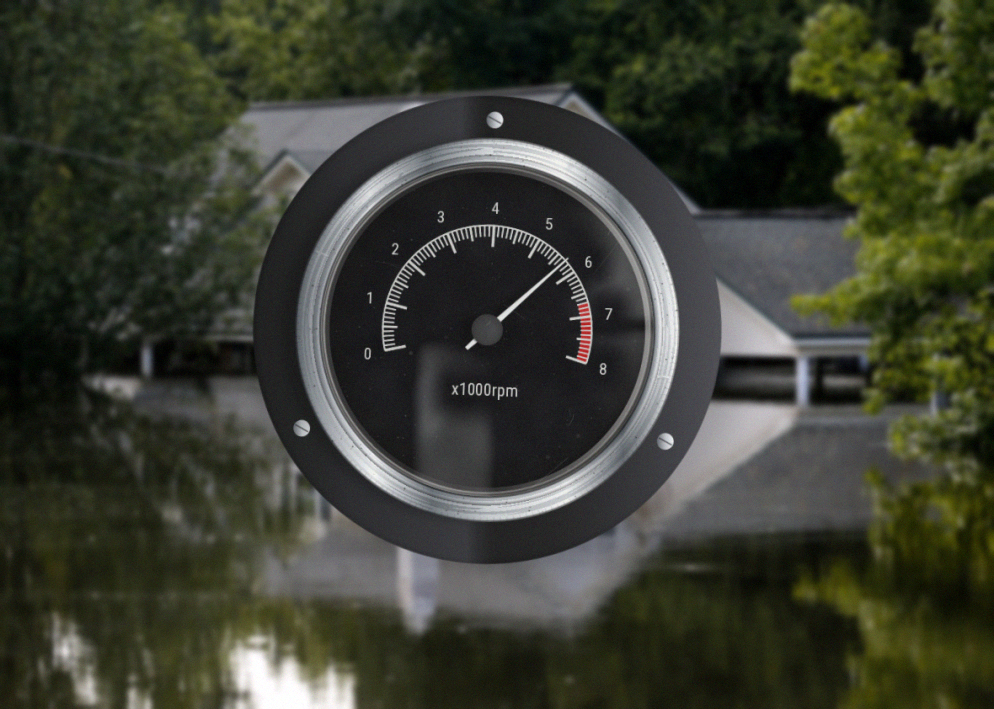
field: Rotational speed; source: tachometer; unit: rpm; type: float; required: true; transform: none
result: 5700 rpm
